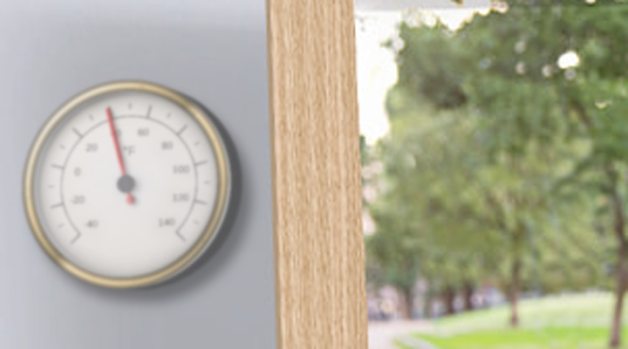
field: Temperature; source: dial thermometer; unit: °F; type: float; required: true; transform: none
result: 40 °F
